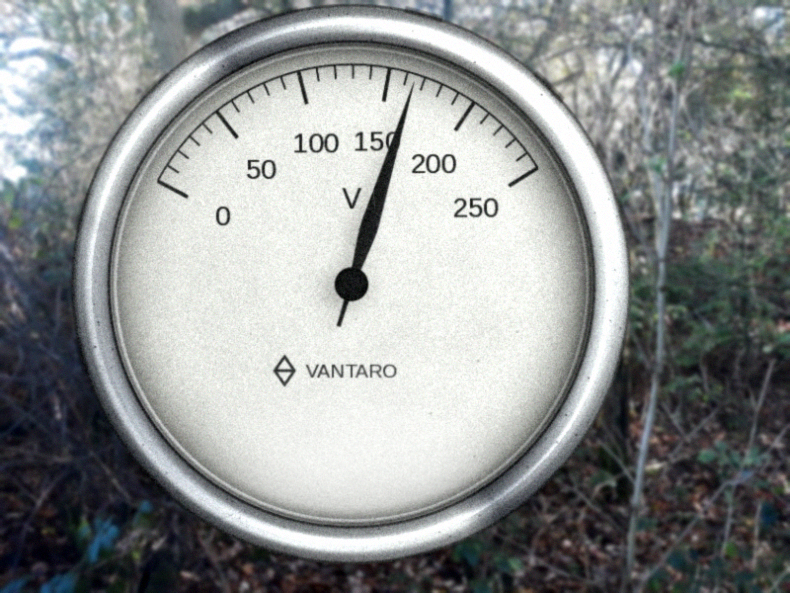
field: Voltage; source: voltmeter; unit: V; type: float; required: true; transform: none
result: 165 V
